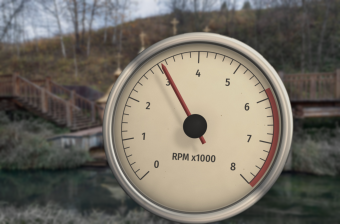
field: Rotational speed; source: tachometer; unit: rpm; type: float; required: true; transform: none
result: 3100 rpm
